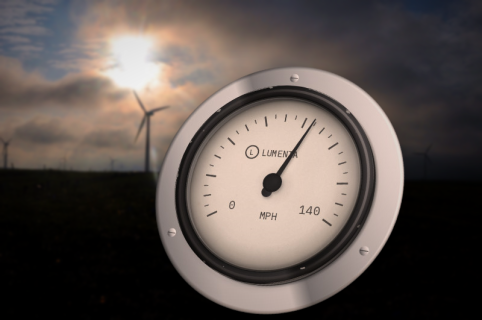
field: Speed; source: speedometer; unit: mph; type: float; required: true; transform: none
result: 85 mph
